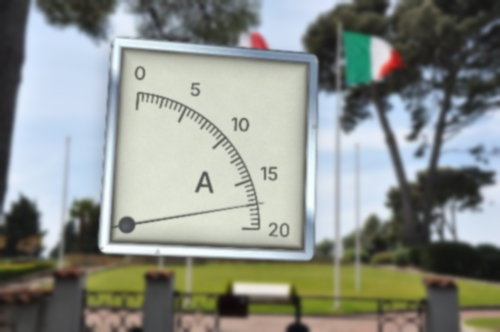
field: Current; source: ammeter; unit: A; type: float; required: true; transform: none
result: 17.5 A
